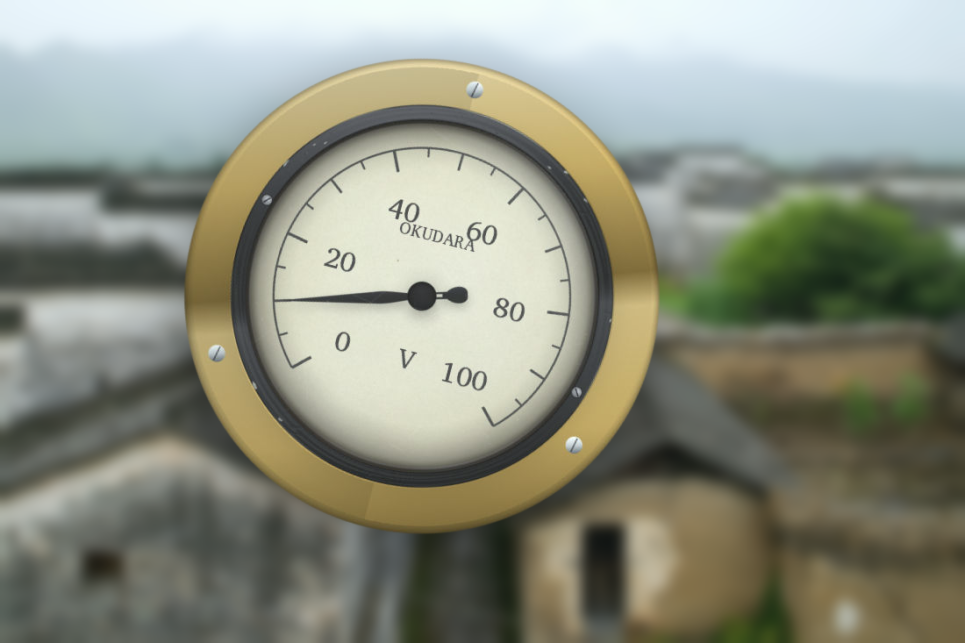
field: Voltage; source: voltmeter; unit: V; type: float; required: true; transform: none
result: 10 V
